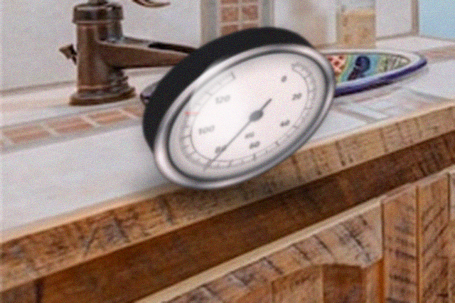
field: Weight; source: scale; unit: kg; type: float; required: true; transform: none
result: 80 kg
